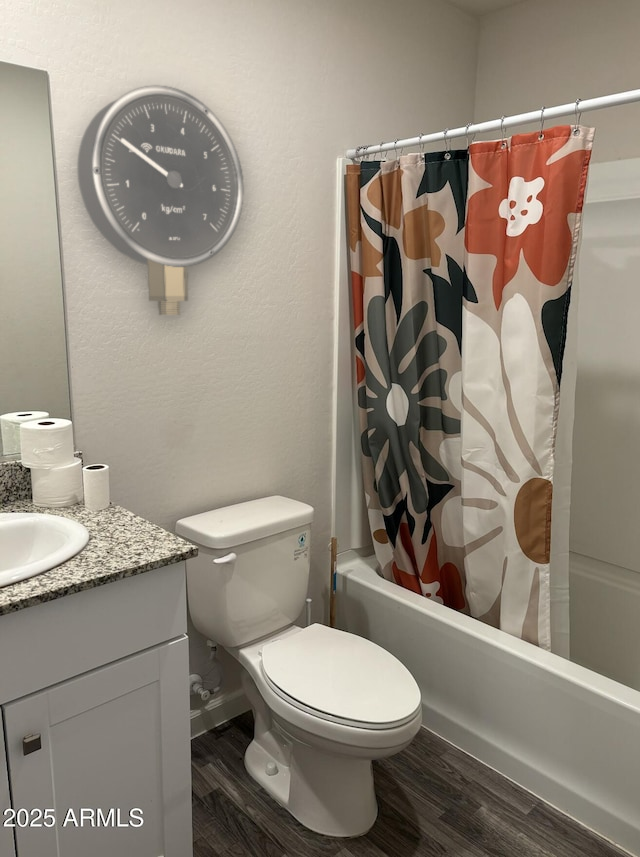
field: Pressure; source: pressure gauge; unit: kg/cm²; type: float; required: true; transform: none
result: 2 kg/cm²
